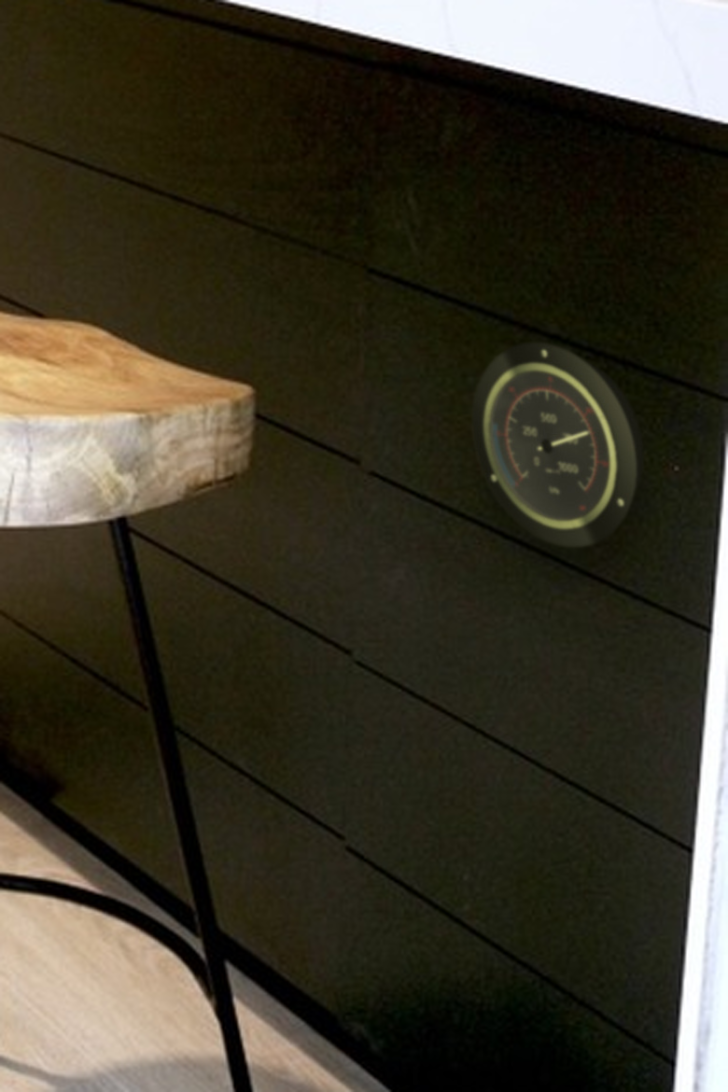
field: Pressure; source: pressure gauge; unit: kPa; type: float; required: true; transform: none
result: 750 kPa
